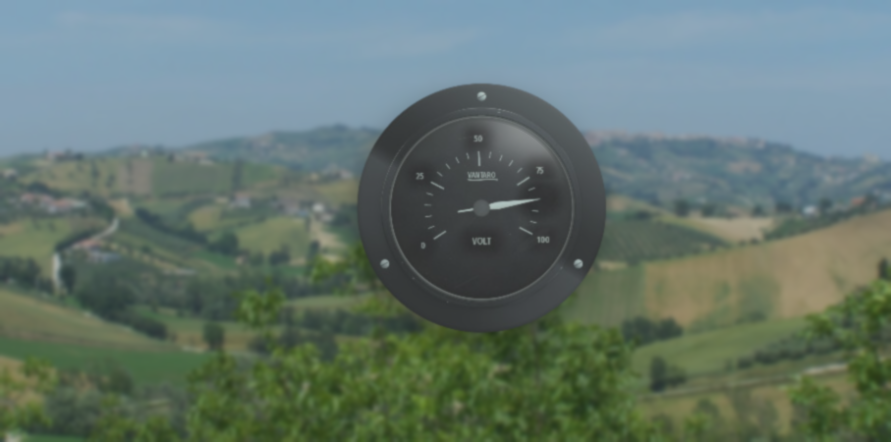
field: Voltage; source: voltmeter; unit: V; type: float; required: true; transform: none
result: 85 V
